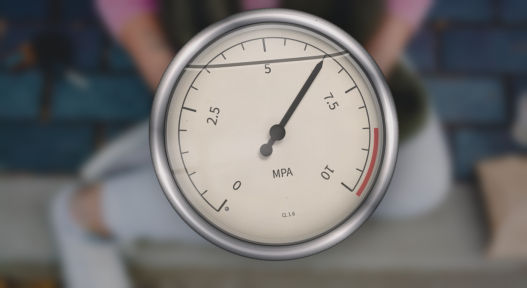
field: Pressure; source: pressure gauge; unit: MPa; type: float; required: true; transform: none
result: 6.5 MPa
